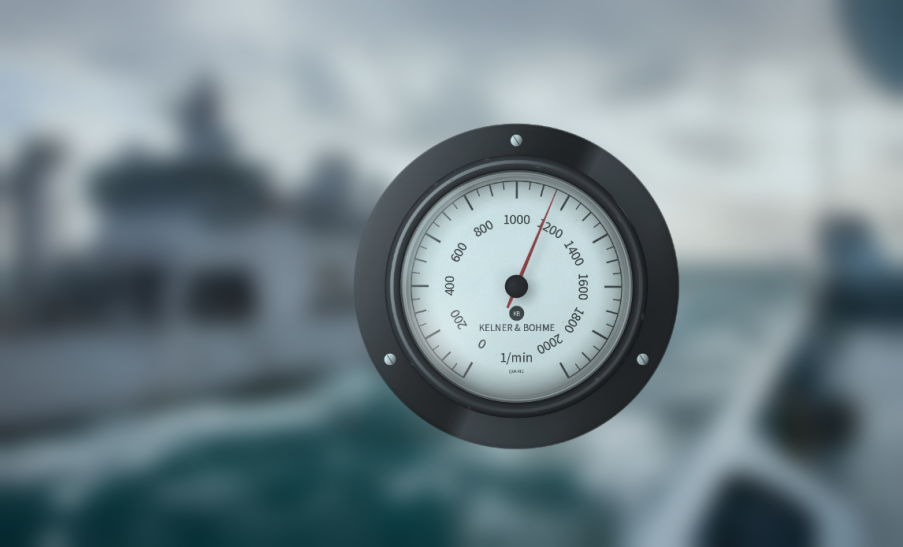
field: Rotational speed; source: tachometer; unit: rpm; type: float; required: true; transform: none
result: 1150 rpm
